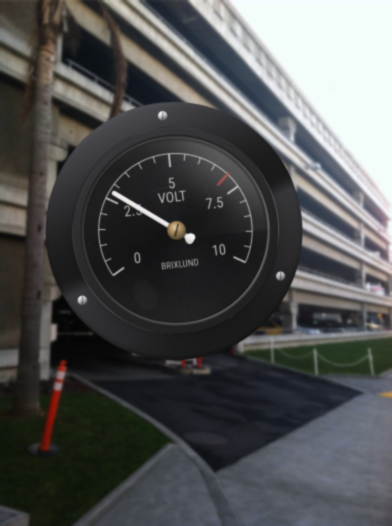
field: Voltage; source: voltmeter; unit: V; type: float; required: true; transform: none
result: 2.75 V
